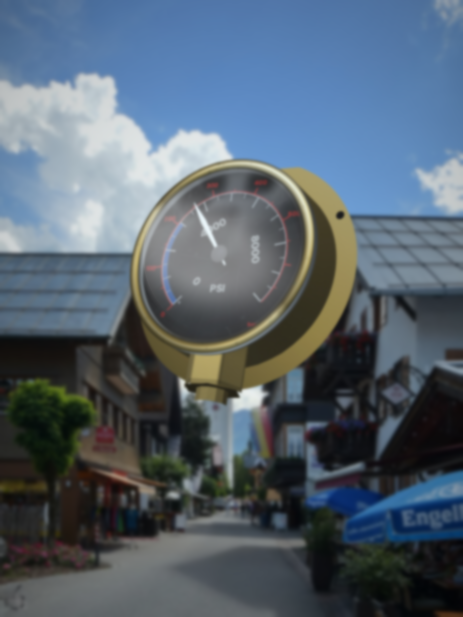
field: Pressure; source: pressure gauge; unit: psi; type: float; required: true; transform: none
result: 3750 psi
